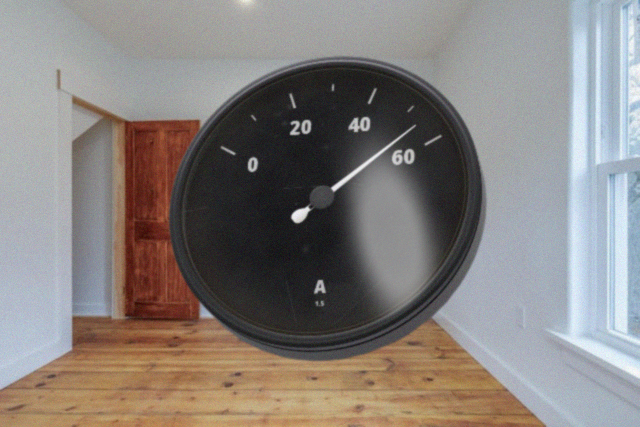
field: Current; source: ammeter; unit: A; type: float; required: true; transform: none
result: 55 A
